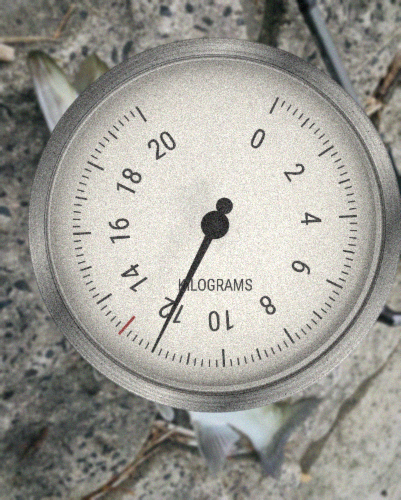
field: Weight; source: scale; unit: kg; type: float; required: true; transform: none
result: 12 kg
